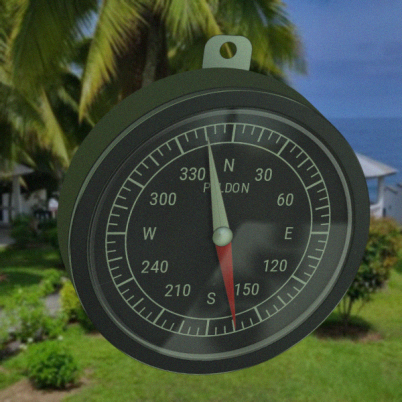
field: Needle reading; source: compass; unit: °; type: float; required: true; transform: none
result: 165 °
